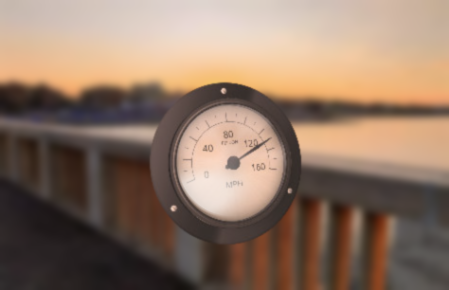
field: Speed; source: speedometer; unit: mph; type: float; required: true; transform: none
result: 130 mph
